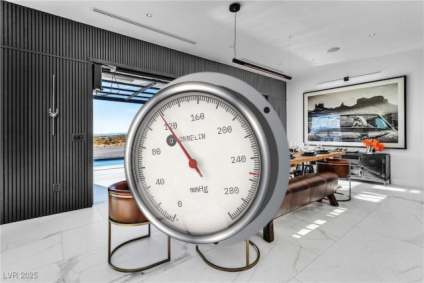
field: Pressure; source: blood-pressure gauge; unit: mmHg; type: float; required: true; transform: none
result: 120 mmHg
